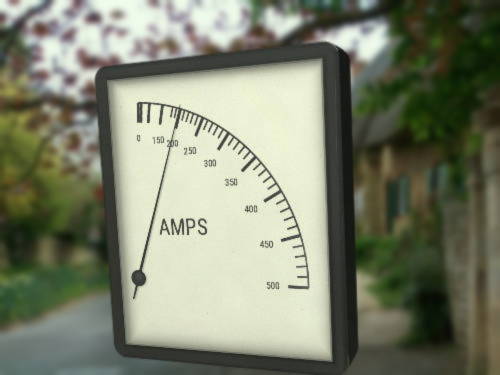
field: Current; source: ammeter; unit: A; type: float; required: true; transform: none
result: 200 A
